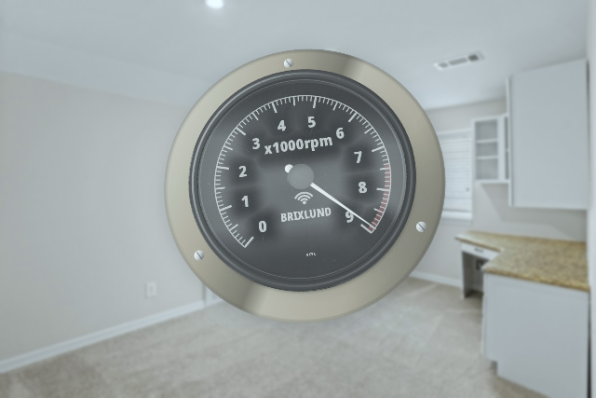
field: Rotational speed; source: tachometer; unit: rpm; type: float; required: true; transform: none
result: 8900 rpm
